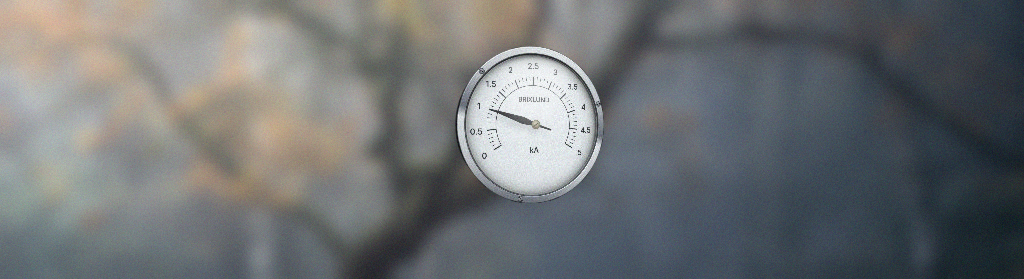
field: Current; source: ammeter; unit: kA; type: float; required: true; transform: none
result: 1 kA
